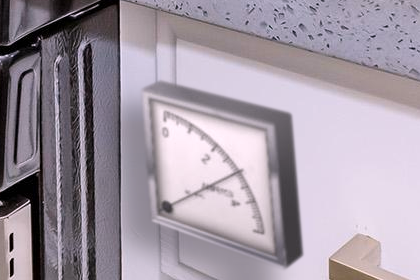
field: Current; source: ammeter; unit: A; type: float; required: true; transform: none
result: 3 A
